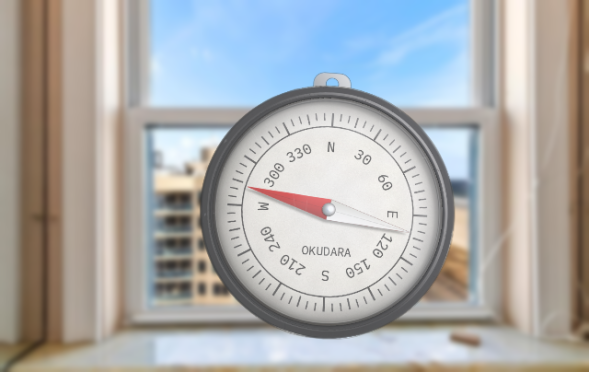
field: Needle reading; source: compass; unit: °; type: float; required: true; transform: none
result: 282.5 °
